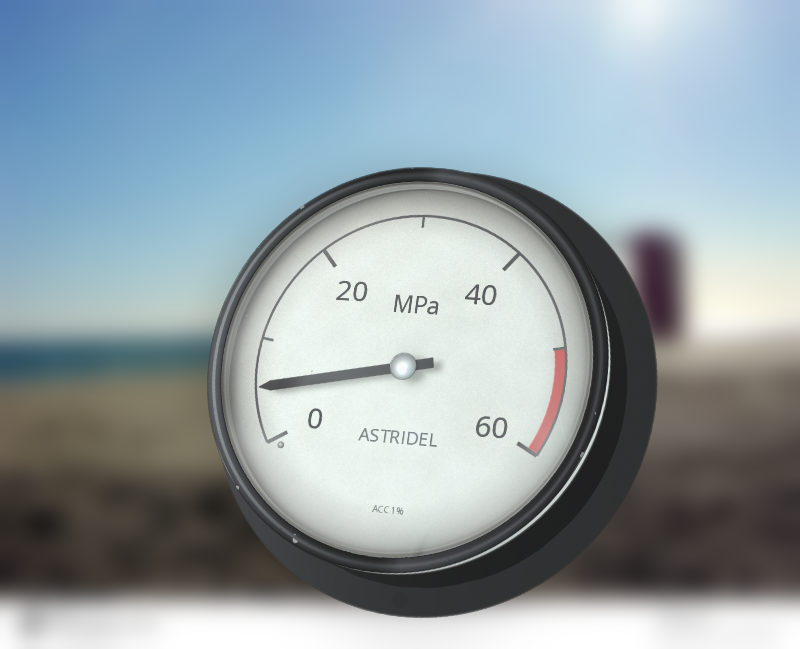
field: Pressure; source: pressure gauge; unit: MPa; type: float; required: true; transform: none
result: 5 MPa
